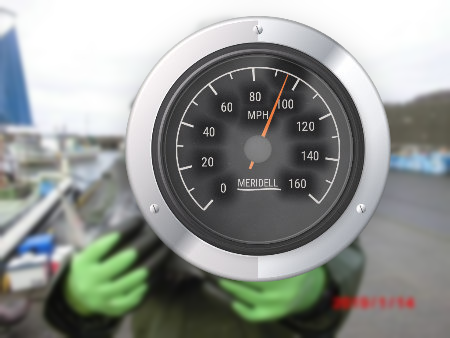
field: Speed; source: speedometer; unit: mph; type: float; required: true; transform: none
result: 95 mph
